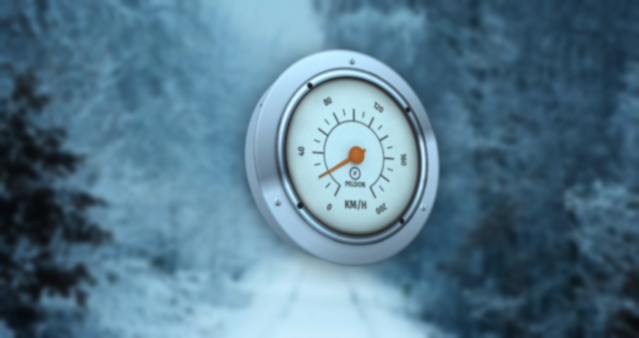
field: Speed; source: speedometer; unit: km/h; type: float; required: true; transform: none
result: 20 km/h
